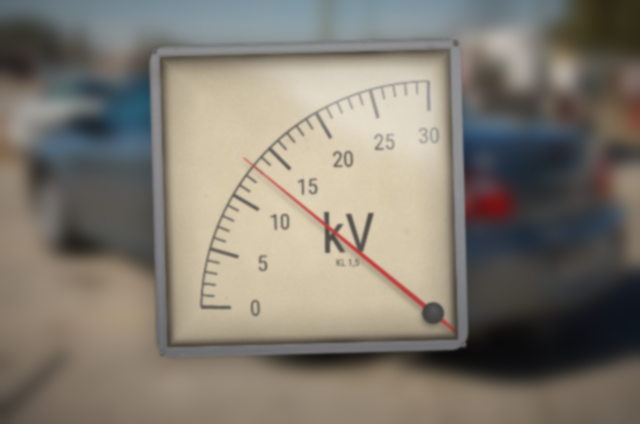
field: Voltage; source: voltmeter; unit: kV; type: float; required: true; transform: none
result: 13 kV
